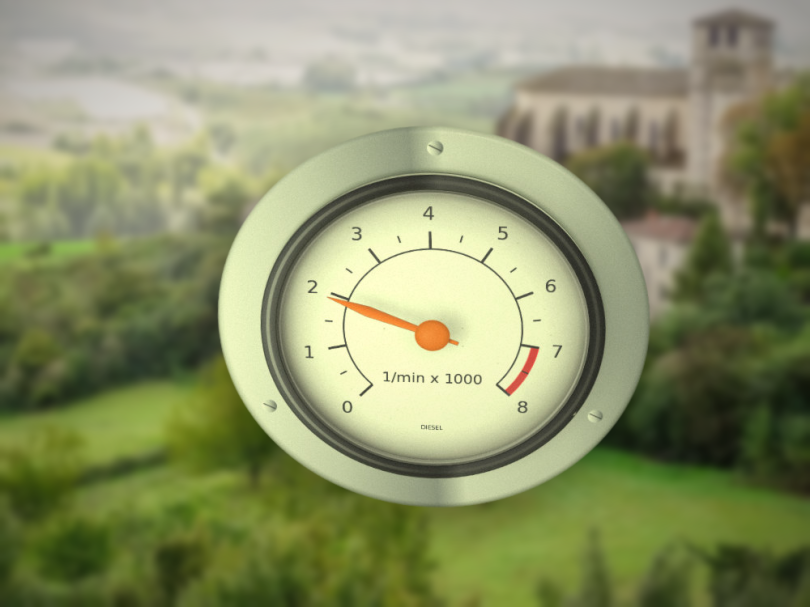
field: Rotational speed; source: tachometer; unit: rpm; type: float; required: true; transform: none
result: 2000 rpm
